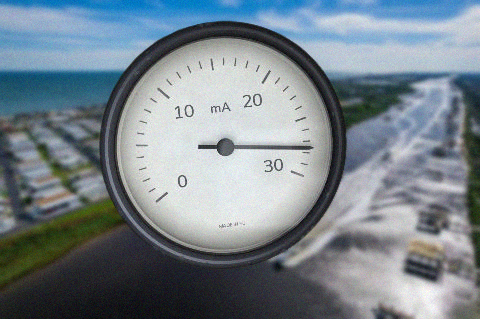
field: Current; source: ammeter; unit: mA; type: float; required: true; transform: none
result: 27.5 mA
